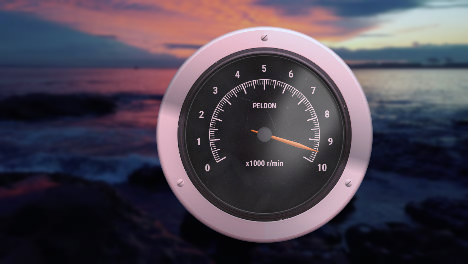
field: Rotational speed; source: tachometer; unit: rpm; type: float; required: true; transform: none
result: 9500 rpm
